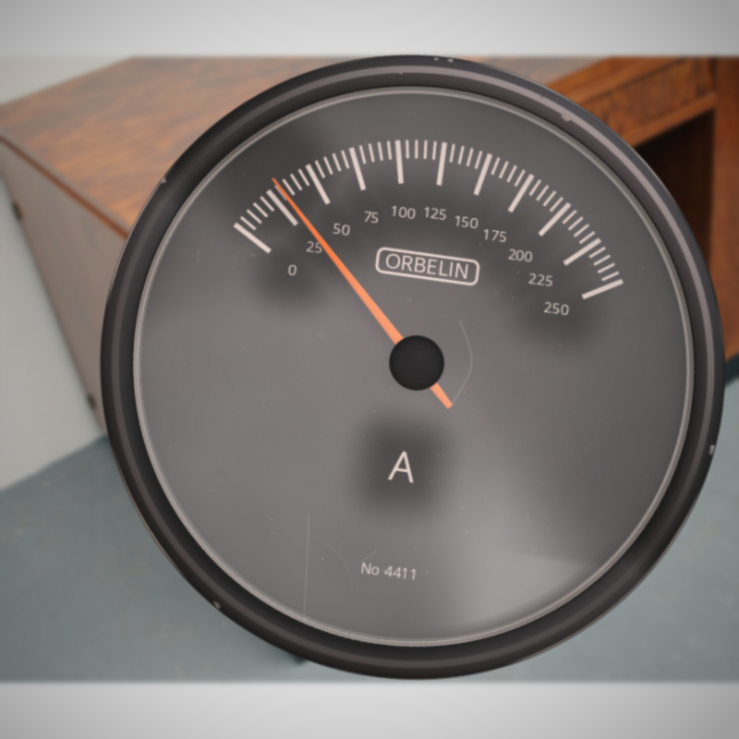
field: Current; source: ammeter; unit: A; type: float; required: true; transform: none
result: 30 A
